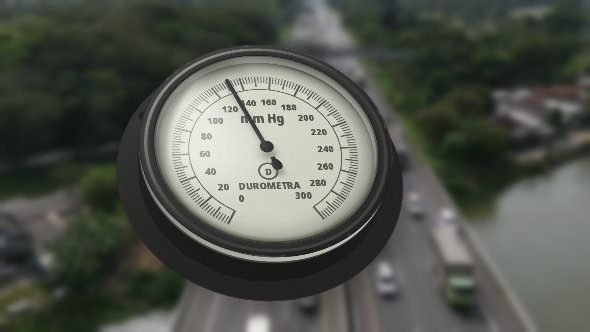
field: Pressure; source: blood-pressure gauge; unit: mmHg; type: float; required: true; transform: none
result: 130 mmHg
